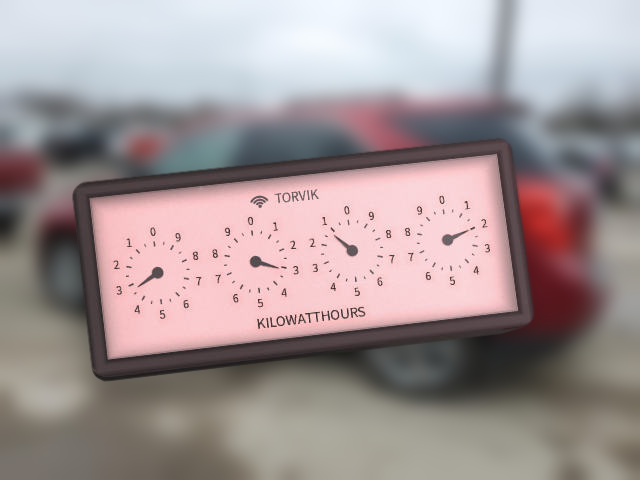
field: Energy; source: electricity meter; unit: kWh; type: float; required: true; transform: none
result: 3312 kWh
